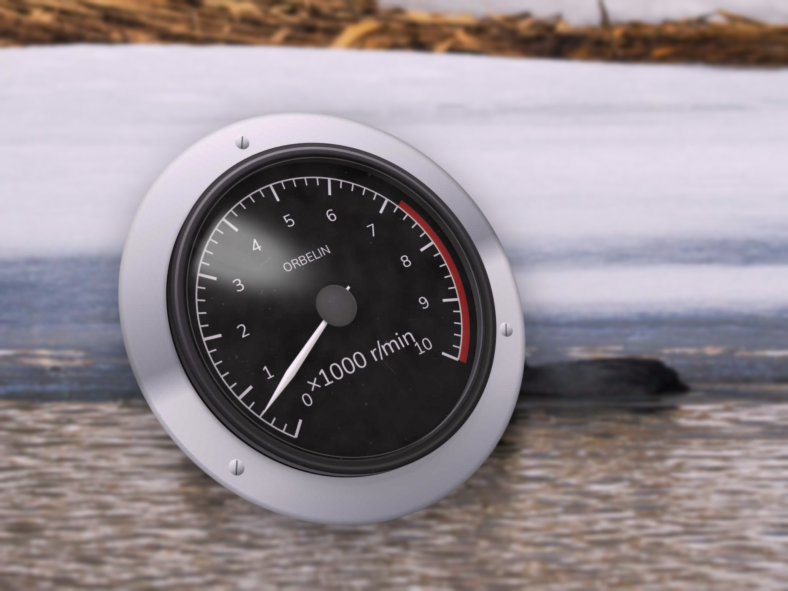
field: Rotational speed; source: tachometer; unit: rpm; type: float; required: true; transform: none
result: 600 rpm
